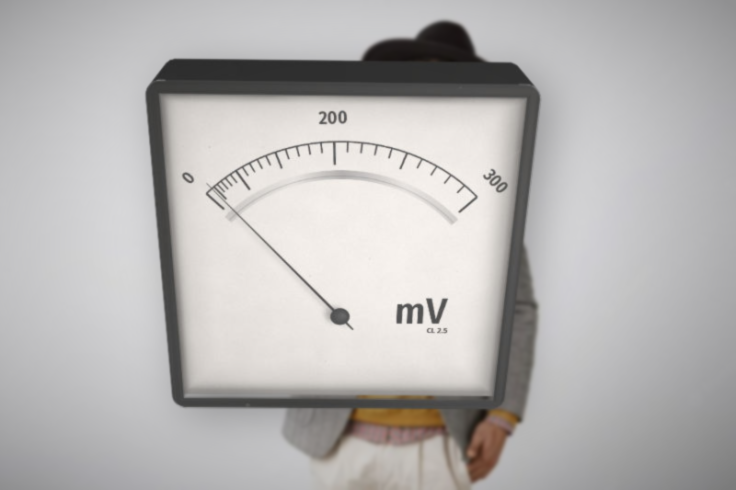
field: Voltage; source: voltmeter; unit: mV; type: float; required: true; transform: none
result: 50 mV
